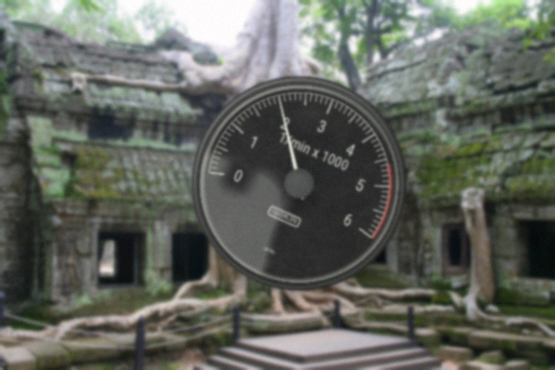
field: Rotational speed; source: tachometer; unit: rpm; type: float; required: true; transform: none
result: 2000 rpm
